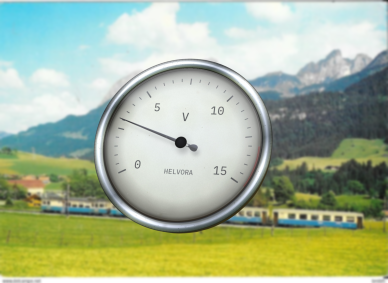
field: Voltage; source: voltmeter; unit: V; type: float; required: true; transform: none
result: 3 V
